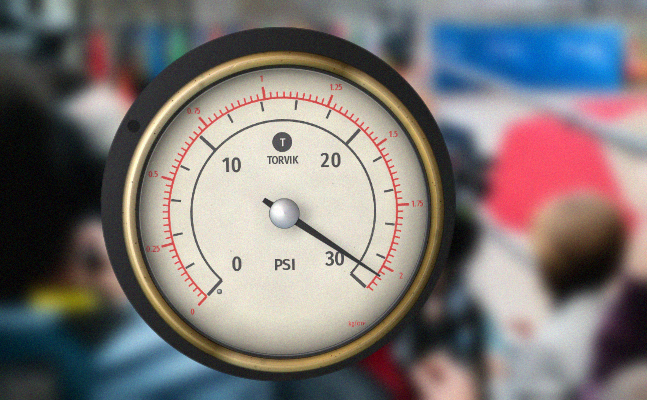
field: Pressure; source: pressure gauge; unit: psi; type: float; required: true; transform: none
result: 29 psi
